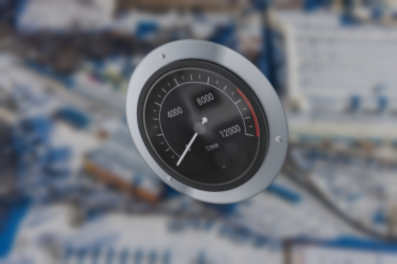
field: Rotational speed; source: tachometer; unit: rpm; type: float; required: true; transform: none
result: 0 rpm
